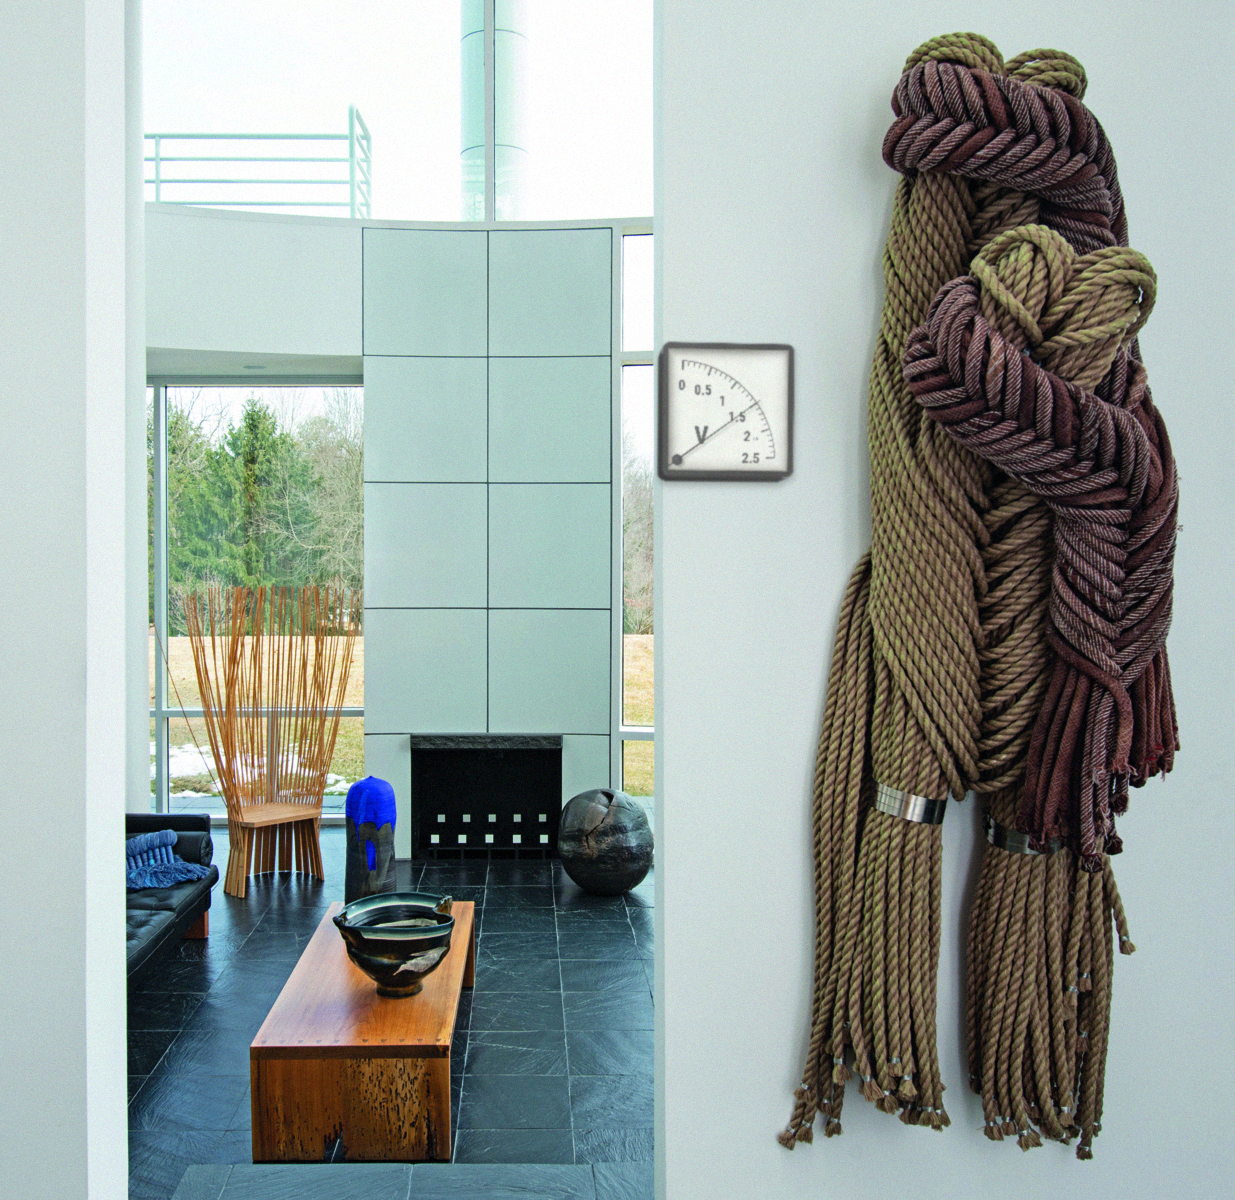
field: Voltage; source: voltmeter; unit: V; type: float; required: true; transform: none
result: 1.5 V
